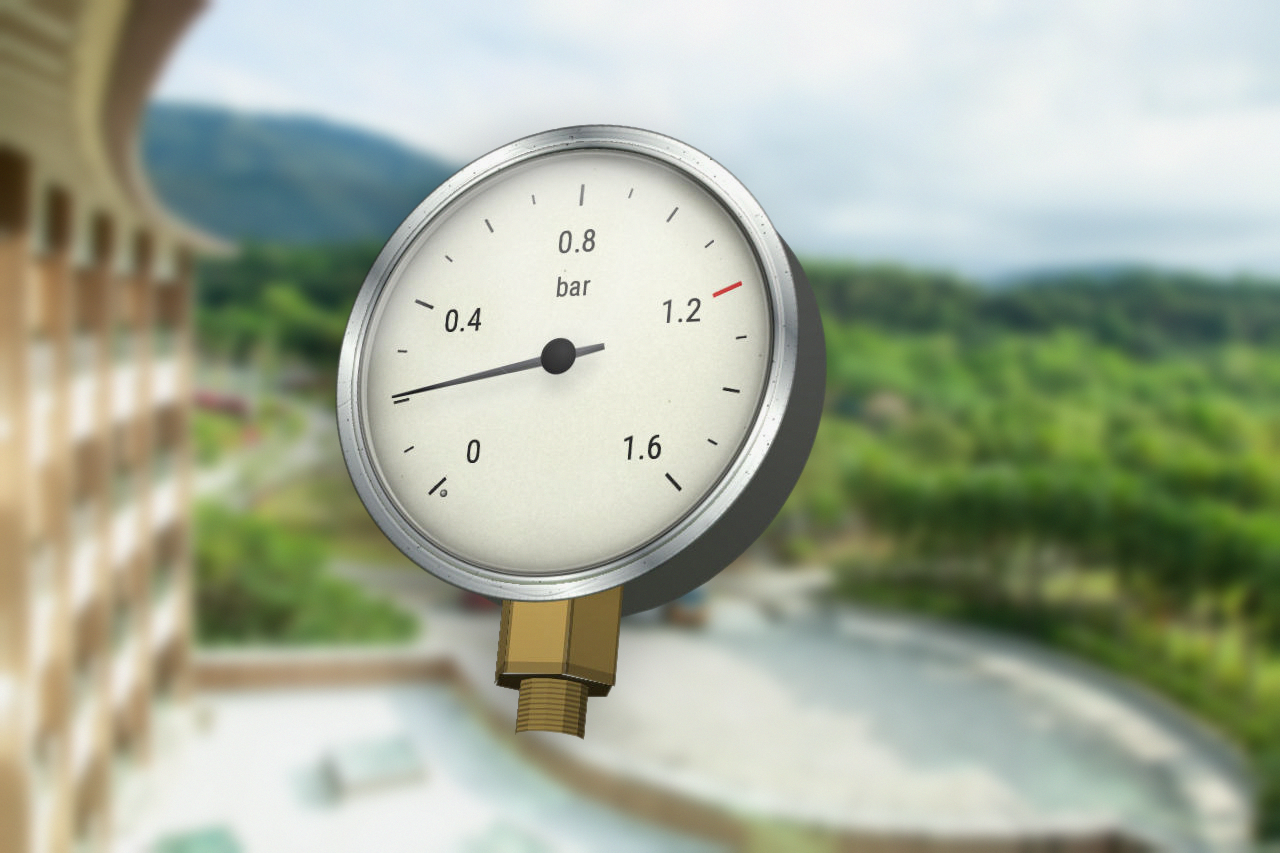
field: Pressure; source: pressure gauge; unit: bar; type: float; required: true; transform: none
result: 0.2 bar
